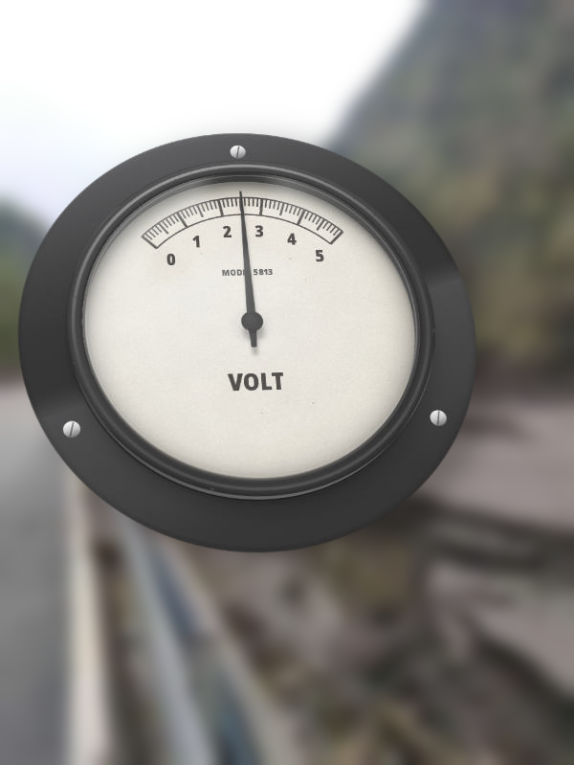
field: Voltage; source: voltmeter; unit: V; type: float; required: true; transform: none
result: 2.5 V
